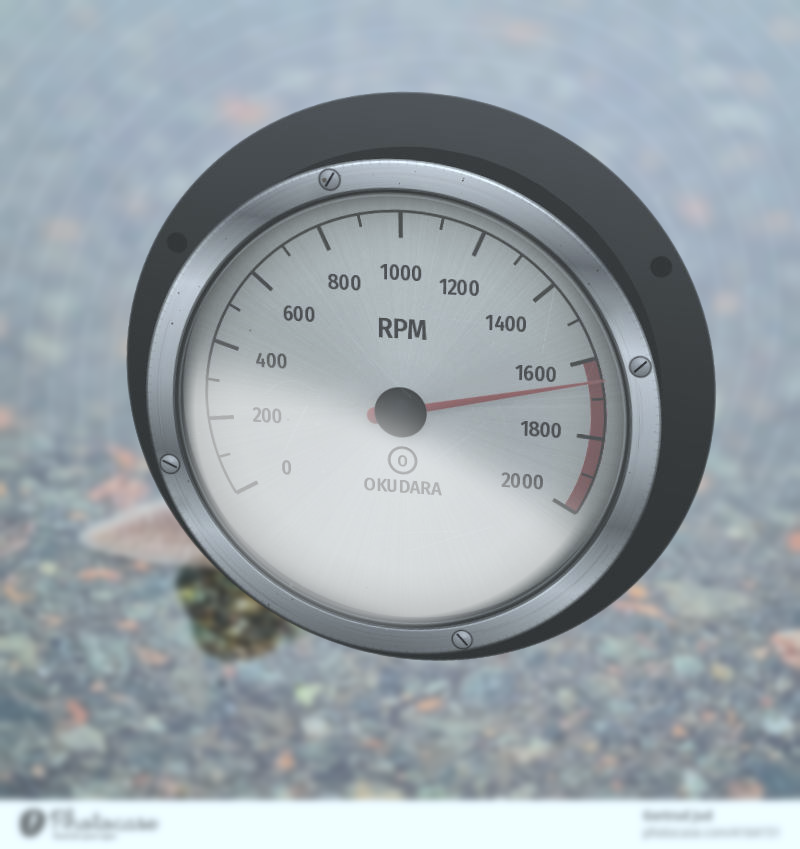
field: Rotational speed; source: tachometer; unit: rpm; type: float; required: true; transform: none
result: 1650 rpm
